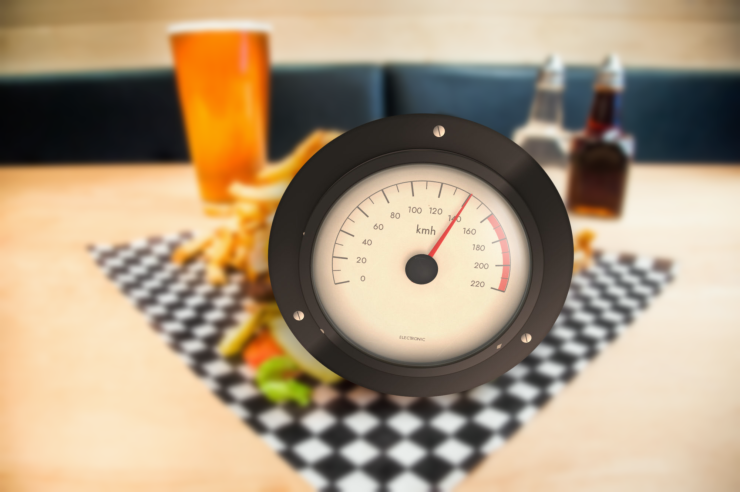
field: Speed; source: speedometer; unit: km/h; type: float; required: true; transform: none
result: 140 km/h
